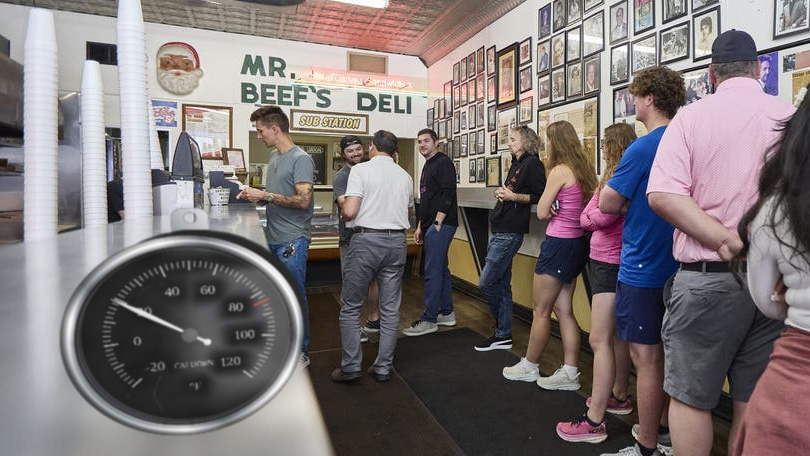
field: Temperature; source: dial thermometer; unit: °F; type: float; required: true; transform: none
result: 20 °F
